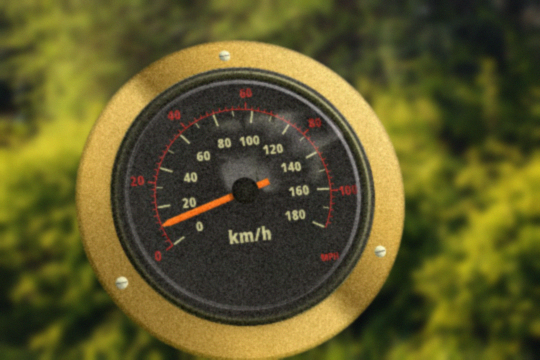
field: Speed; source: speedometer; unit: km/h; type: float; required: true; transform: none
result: 10 km/h
